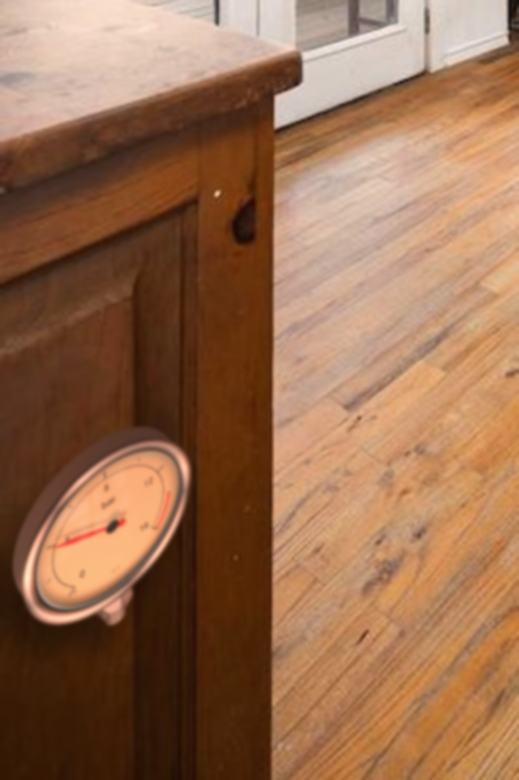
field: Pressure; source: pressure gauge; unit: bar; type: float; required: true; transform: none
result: 4 bar
